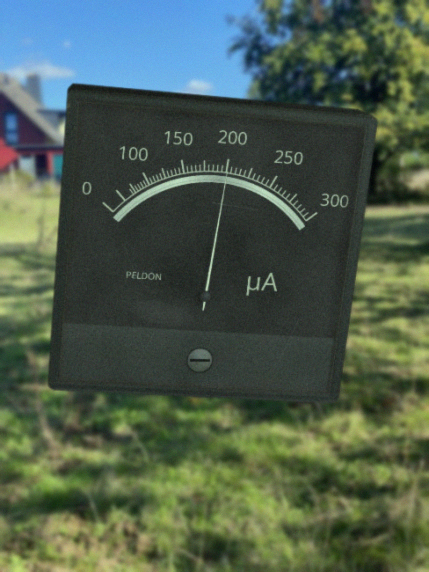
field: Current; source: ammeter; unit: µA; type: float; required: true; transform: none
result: 200 µA
